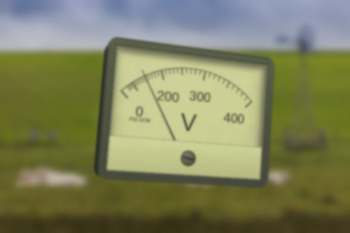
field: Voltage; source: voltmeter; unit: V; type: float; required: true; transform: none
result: 150 V
